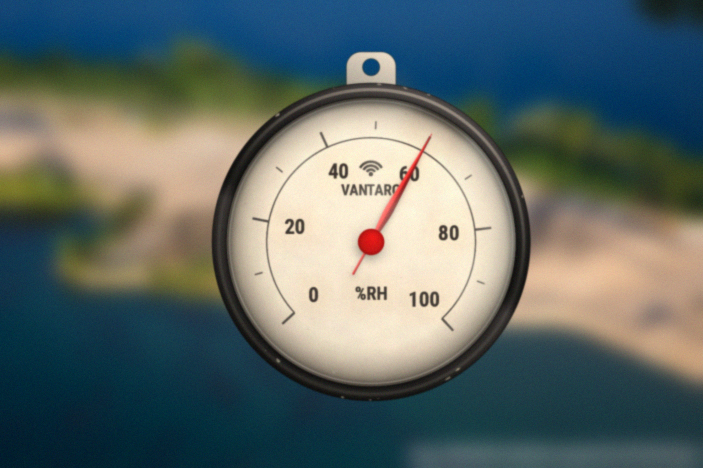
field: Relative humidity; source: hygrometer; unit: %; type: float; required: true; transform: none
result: 60 %
